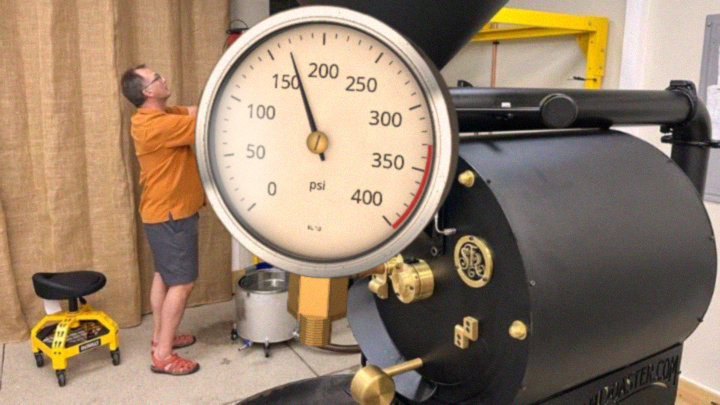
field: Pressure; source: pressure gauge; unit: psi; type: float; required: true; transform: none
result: 170 psi
